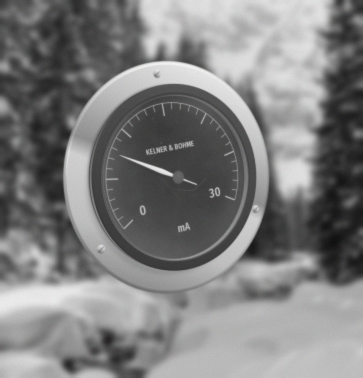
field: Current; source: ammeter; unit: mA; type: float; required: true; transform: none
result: 7.5 mA
